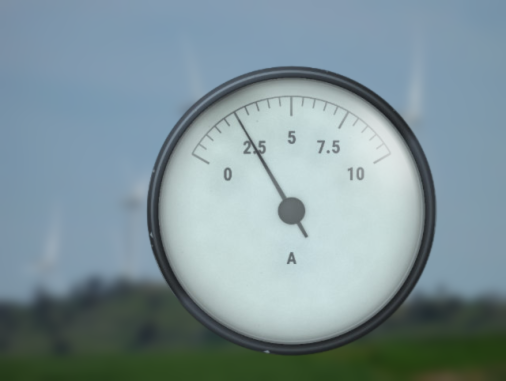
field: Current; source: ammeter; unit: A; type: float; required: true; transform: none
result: 2.5 A
